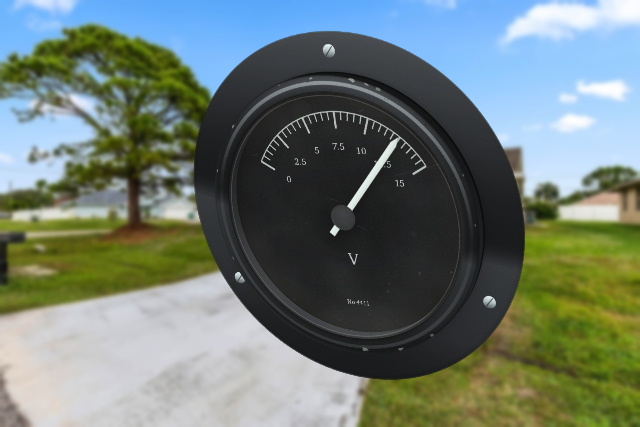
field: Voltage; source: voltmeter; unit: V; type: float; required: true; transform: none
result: 12.5 V
